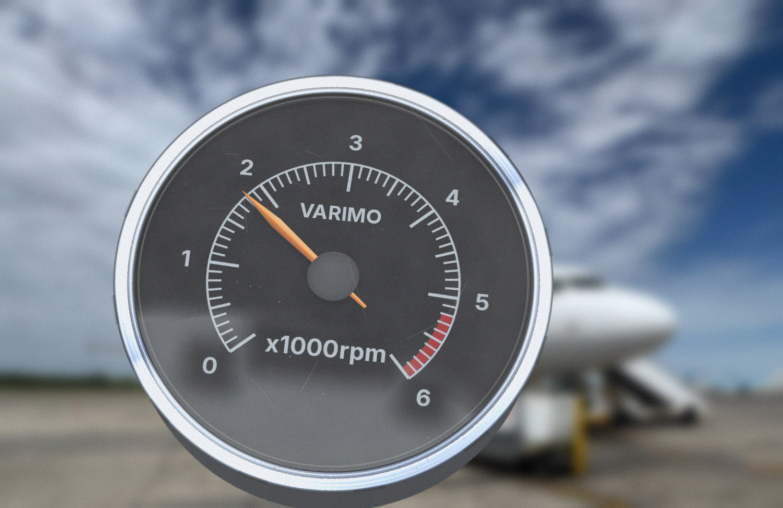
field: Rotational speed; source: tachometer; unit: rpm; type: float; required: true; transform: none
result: 1800 rpm
